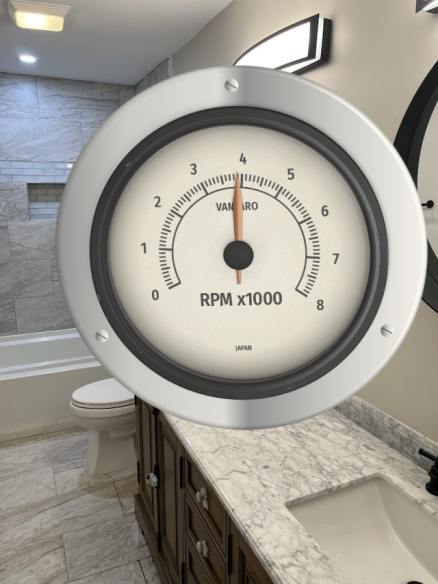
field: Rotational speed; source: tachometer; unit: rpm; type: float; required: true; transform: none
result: 3900 rpm
